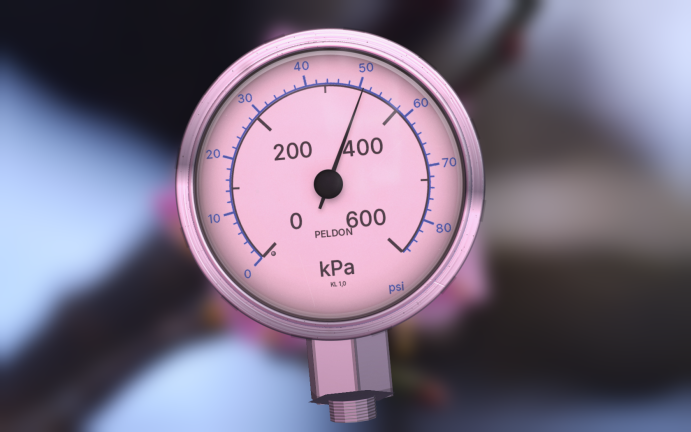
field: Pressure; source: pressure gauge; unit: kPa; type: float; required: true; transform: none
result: 350 kPa
